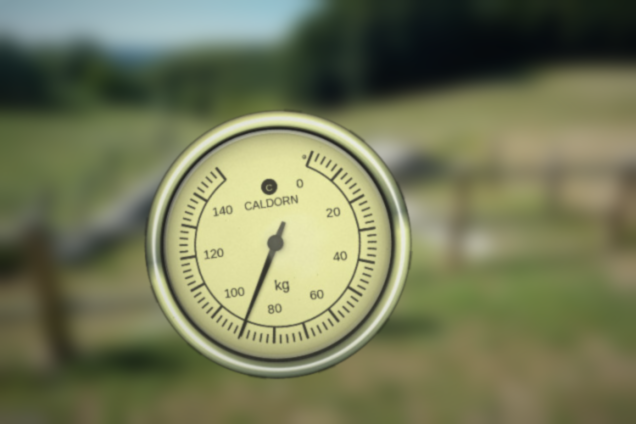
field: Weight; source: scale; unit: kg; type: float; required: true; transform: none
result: 90 kg
